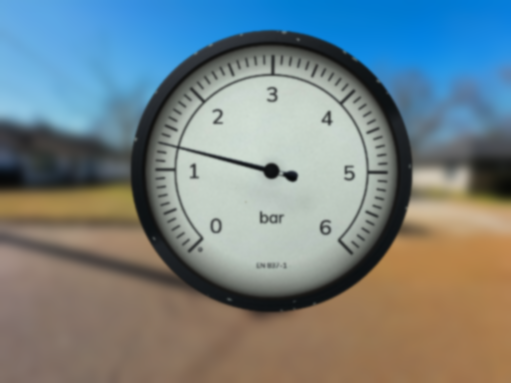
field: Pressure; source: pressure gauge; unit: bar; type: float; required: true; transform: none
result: 1.3 bar
